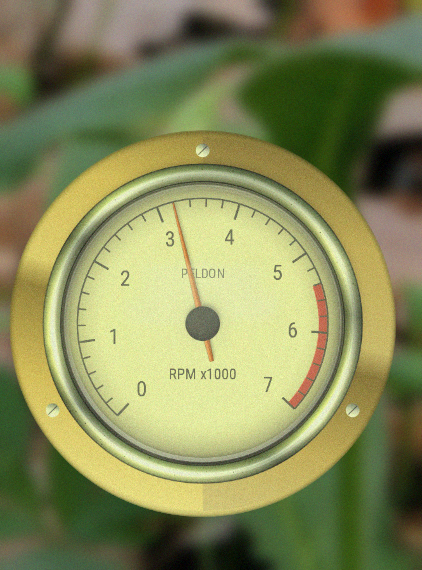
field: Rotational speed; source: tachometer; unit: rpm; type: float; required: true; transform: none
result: 3200 rpm
